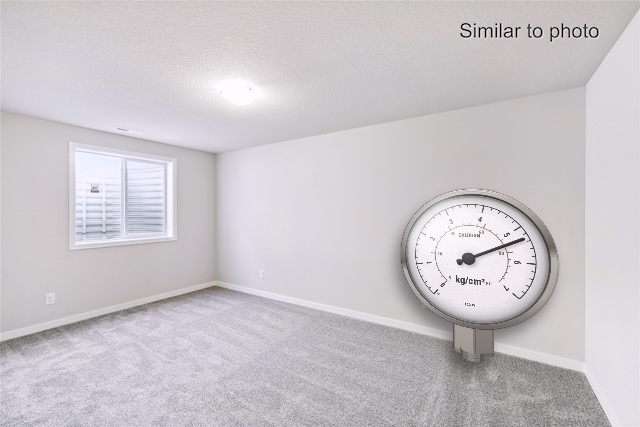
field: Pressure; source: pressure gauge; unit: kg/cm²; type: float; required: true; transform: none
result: 5.3 kg/cm²
